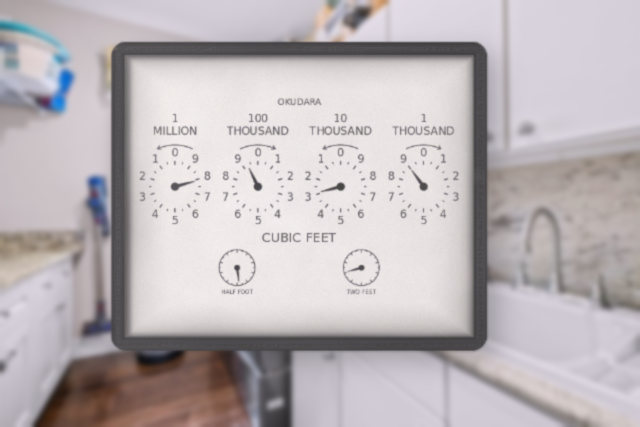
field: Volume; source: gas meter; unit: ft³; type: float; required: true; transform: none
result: 792900 ft³
